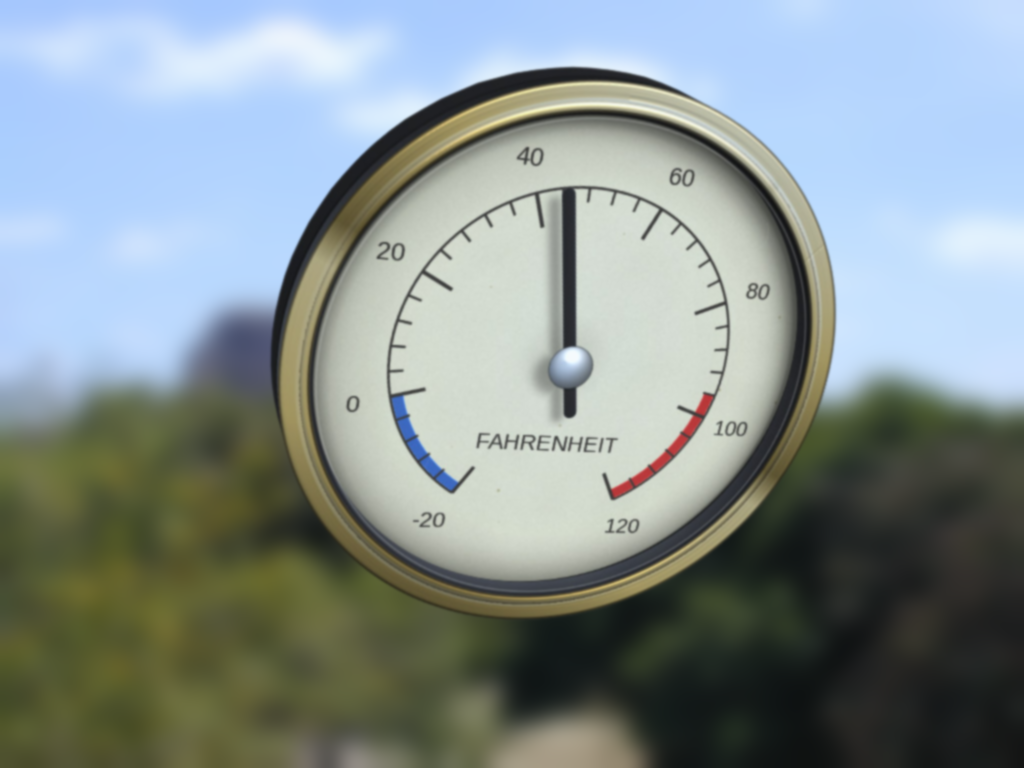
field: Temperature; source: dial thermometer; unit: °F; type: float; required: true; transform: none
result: 44 °F
